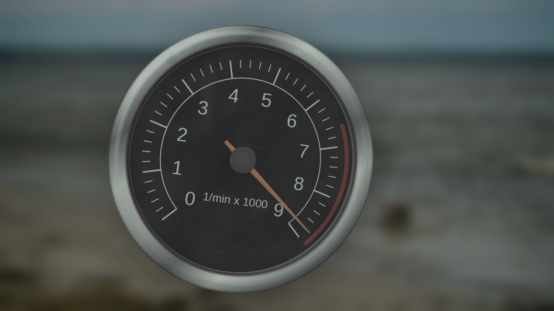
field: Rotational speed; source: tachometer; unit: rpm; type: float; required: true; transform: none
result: 8800 rpm
